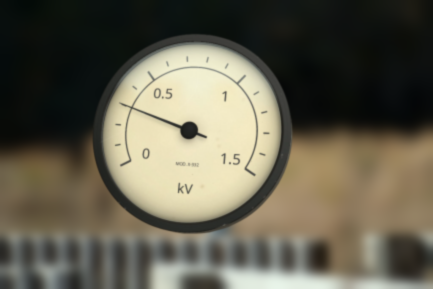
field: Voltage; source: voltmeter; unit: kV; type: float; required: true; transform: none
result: 0.3 kV
